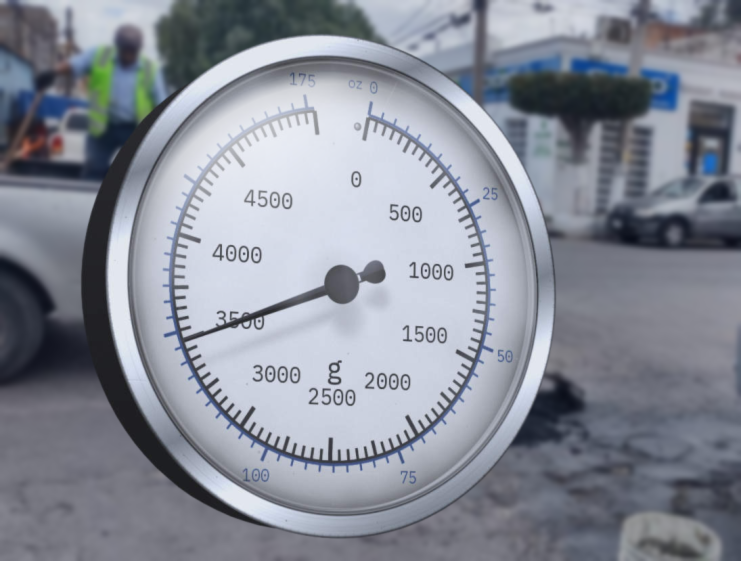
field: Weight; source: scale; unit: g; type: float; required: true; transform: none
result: 3500 g
